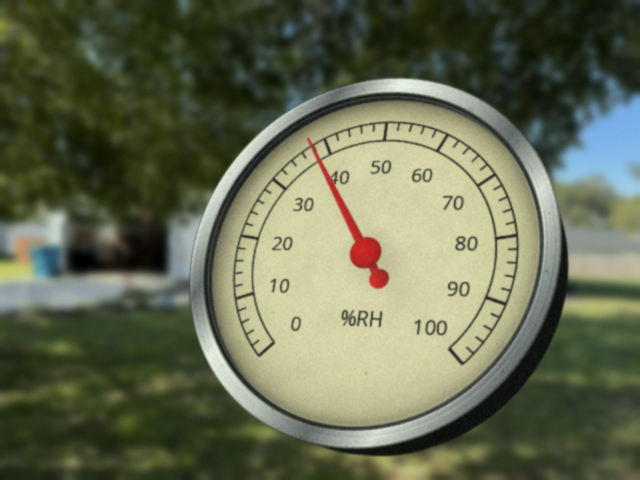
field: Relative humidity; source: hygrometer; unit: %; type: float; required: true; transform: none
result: 38 %
